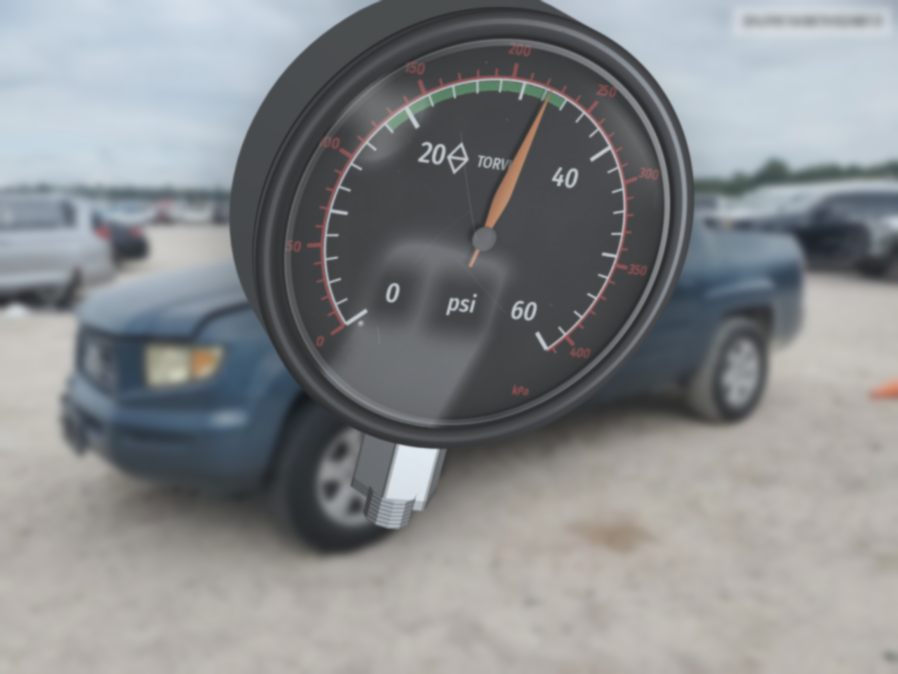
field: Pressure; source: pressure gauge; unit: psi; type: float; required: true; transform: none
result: 32 psi
